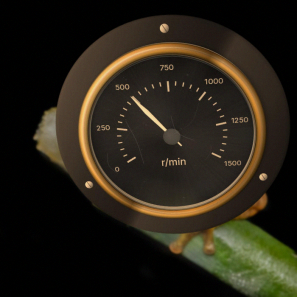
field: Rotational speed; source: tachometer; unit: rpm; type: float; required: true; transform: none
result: 500 rpm
